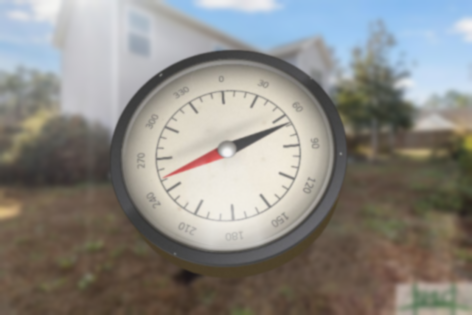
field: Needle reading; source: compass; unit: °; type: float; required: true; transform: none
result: 250 °
